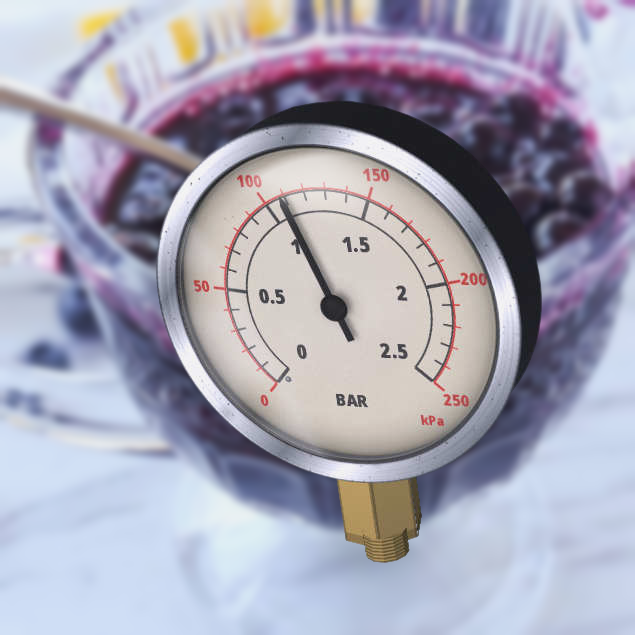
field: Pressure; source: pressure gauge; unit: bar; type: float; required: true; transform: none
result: 1.1 bar
